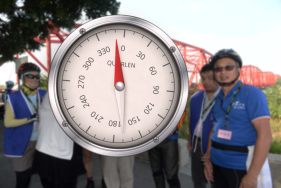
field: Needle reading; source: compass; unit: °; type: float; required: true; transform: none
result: 350 °
